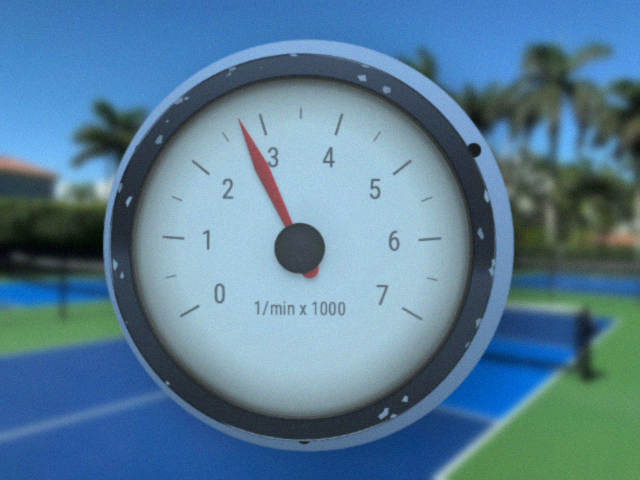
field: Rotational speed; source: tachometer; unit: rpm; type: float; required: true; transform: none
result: 2750 rpm
